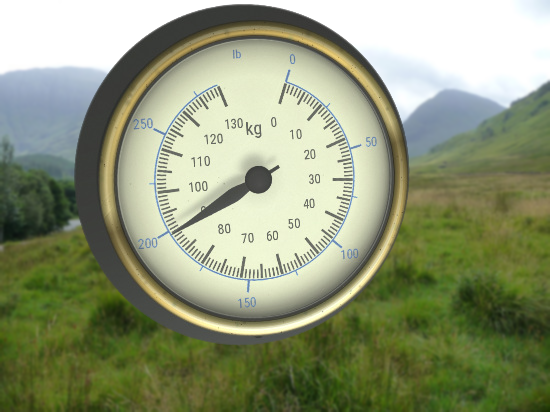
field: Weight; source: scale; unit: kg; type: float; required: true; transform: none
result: 90 kg
